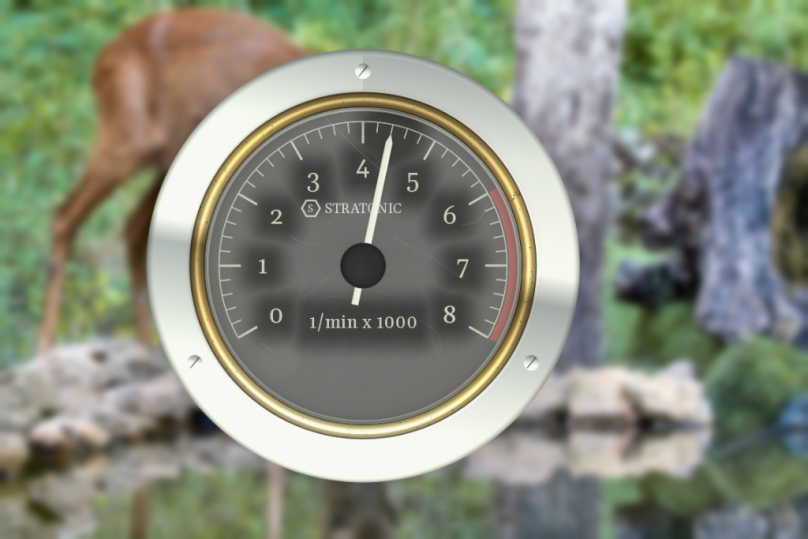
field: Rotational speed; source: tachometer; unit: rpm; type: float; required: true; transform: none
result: 4400 rpm
